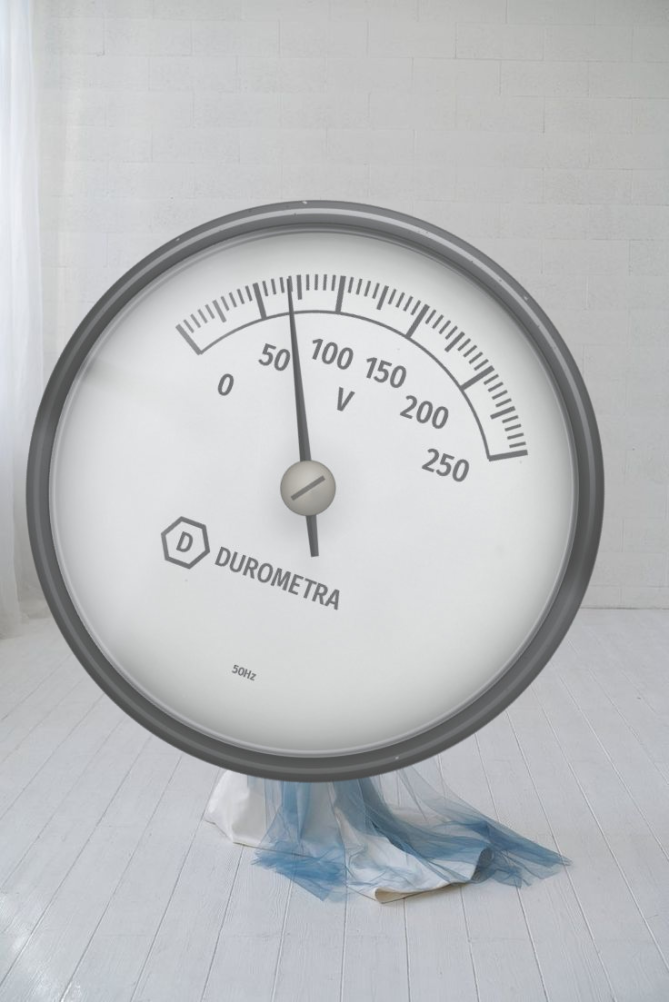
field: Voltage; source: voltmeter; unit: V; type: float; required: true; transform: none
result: 70 V
